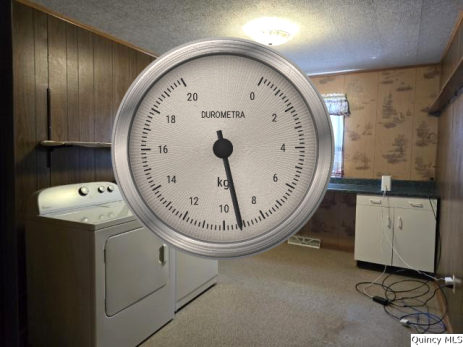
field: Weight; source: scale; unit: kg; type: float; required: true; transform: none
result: 9.2 kg
